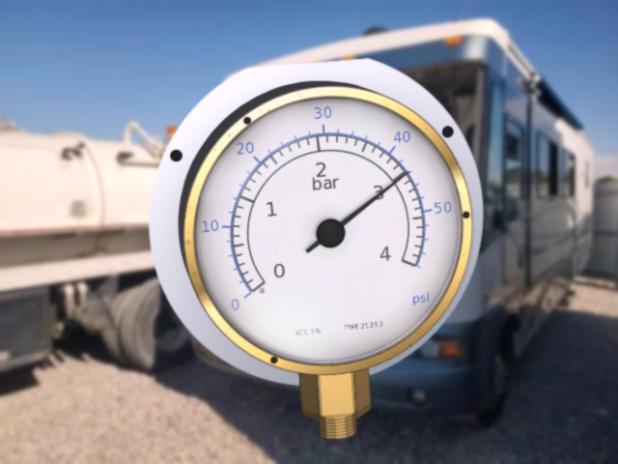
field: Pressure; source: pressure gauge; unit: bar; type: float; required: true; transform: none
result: 3 bar
